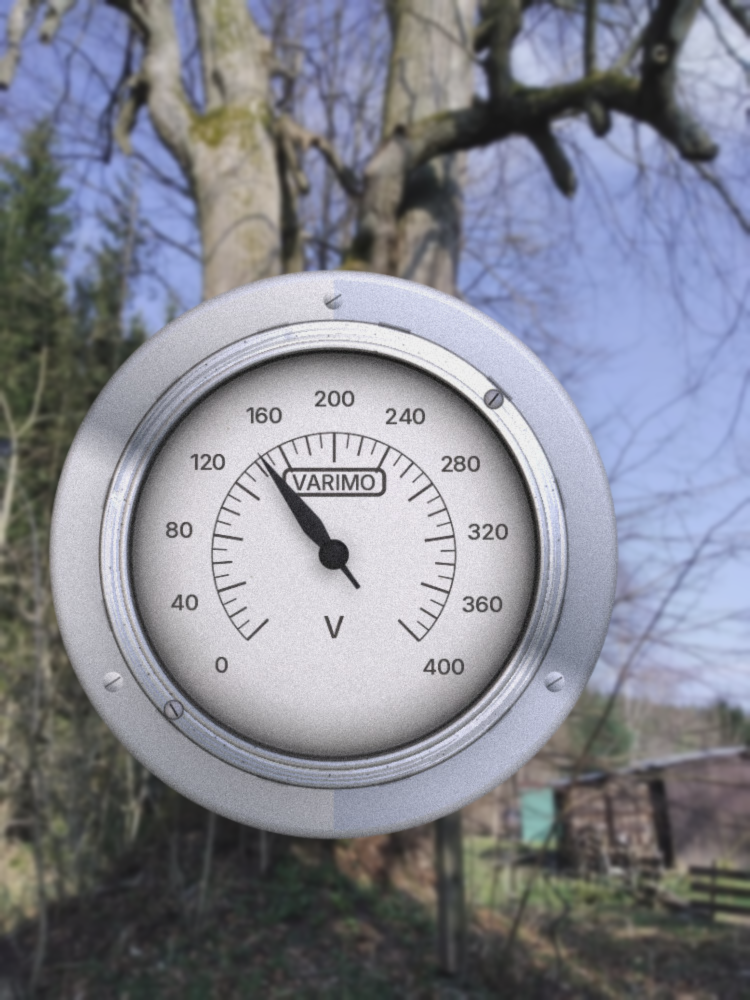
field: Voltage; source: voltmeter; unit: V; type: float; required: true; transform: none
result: 145 V
